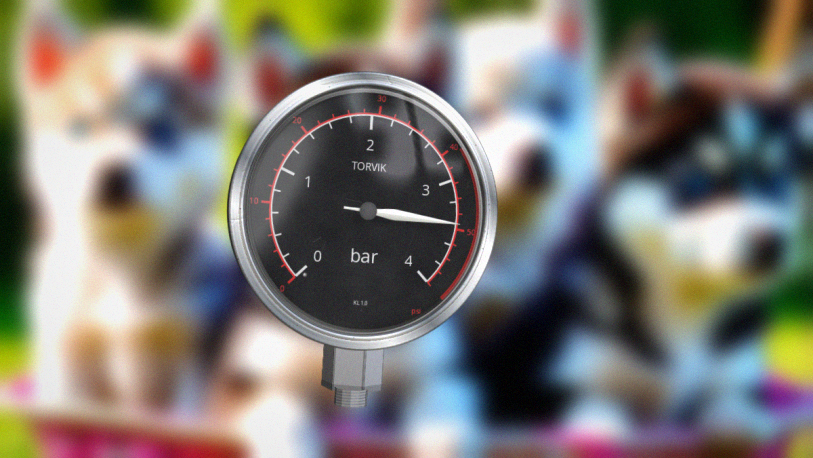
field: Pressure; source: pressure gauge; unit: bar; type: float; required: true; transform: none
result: 3.4 bar
